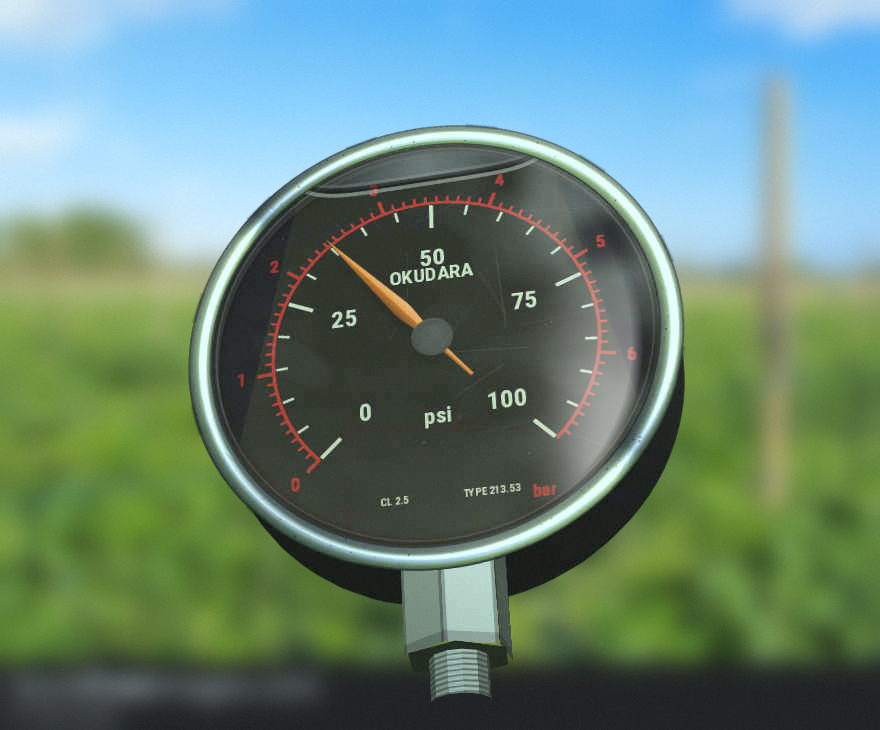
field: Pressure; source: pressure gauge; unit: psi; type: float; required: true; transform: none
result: 35 psi
